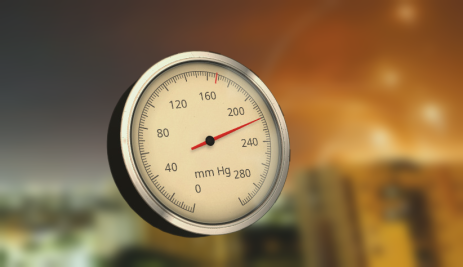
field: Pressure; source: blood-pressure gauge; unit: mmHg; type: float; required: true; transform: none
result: 220 mmHg
